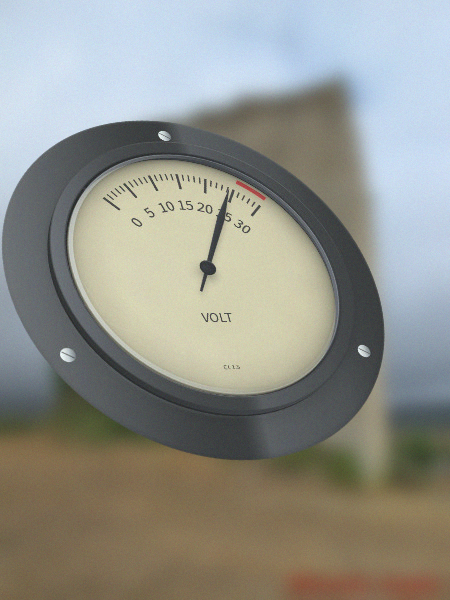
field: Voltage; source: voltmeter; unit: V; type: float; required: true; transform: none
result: 24 V
